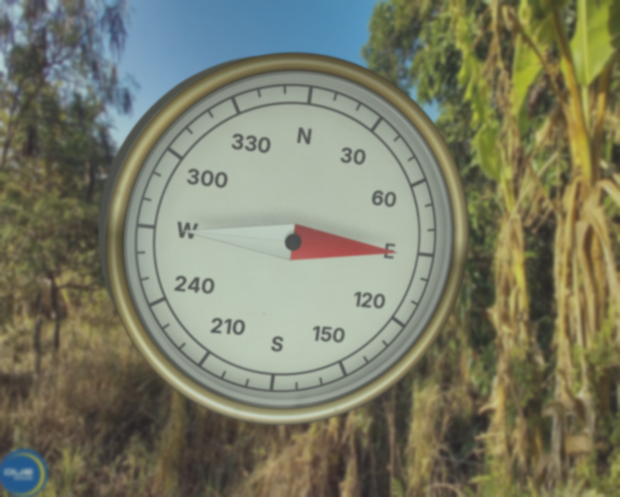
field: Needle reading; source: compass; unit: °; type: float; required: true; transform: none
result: 90 °
